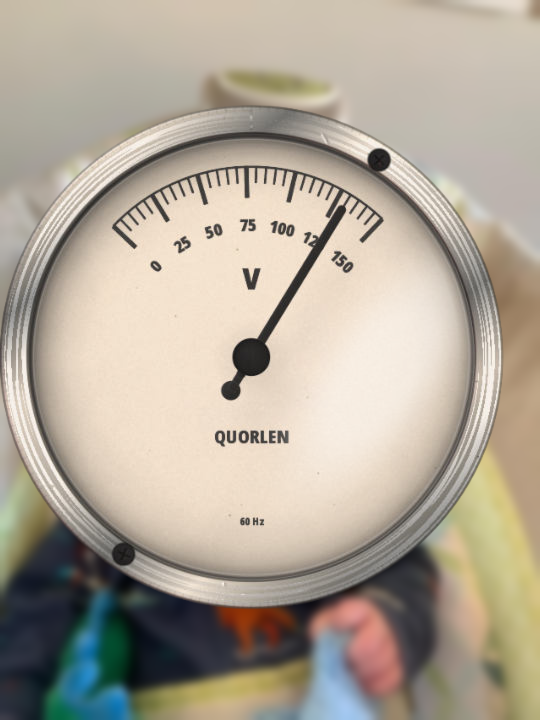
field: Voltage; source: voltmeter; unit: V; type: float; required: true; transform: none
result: 130 V
